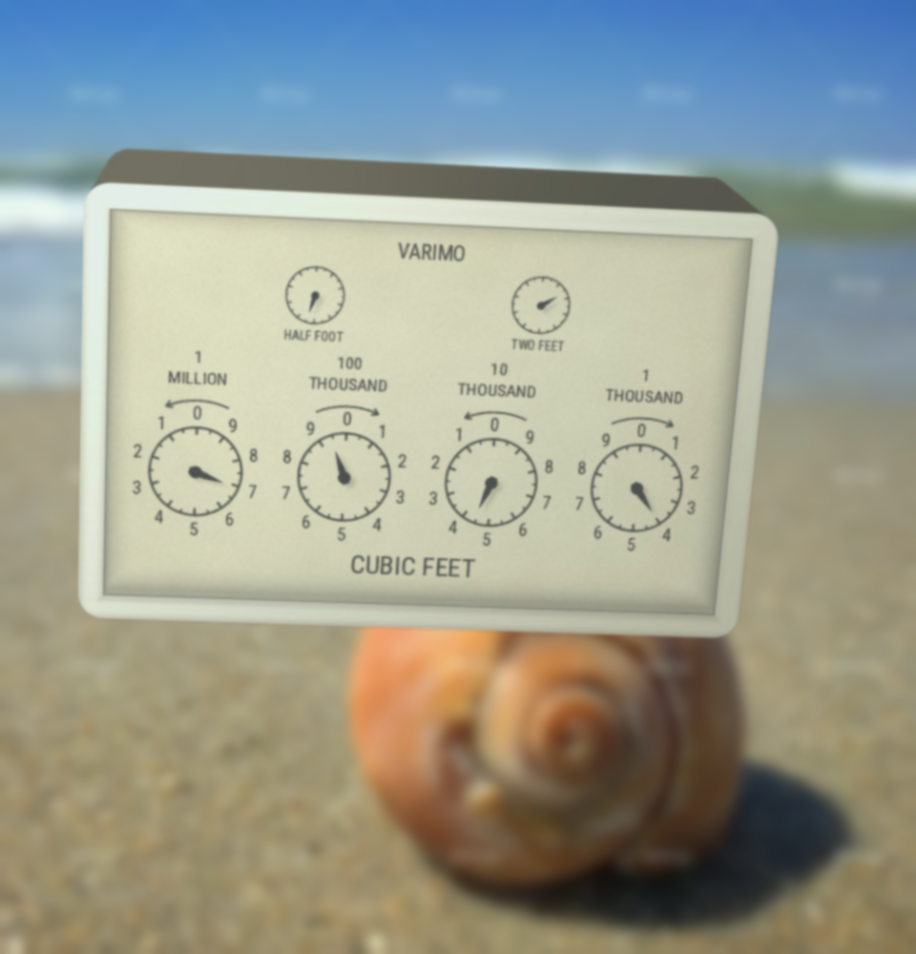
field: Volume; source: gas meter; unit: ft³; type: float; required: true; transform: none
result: 694400 ft³
